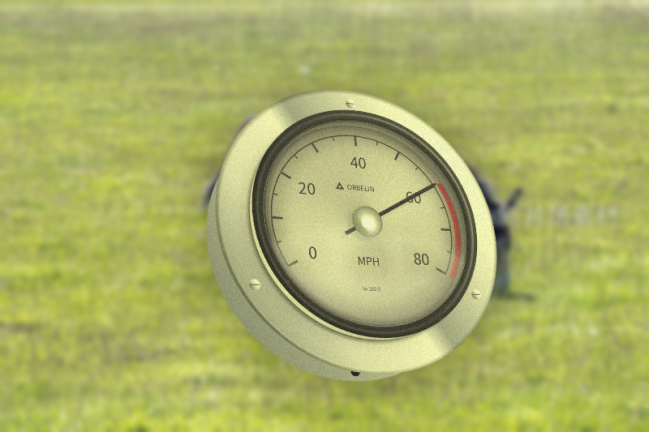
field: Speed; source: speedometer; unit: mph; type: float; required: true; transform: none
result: 60 mph
